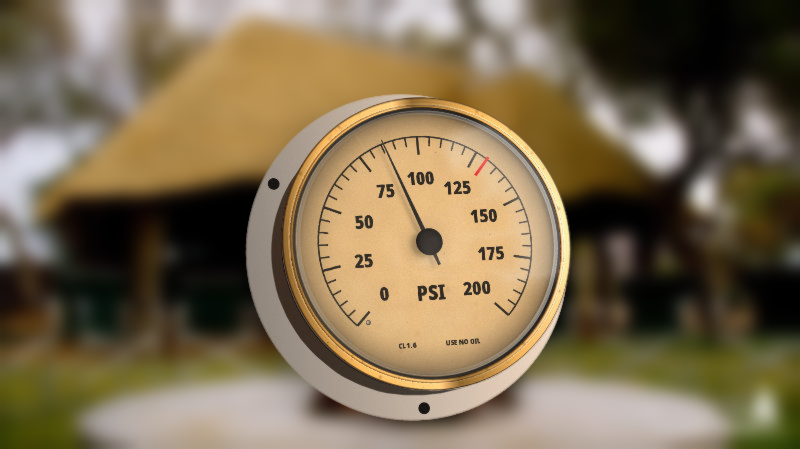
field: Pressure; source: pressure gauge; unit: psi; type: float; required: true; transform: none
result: 85 psi
